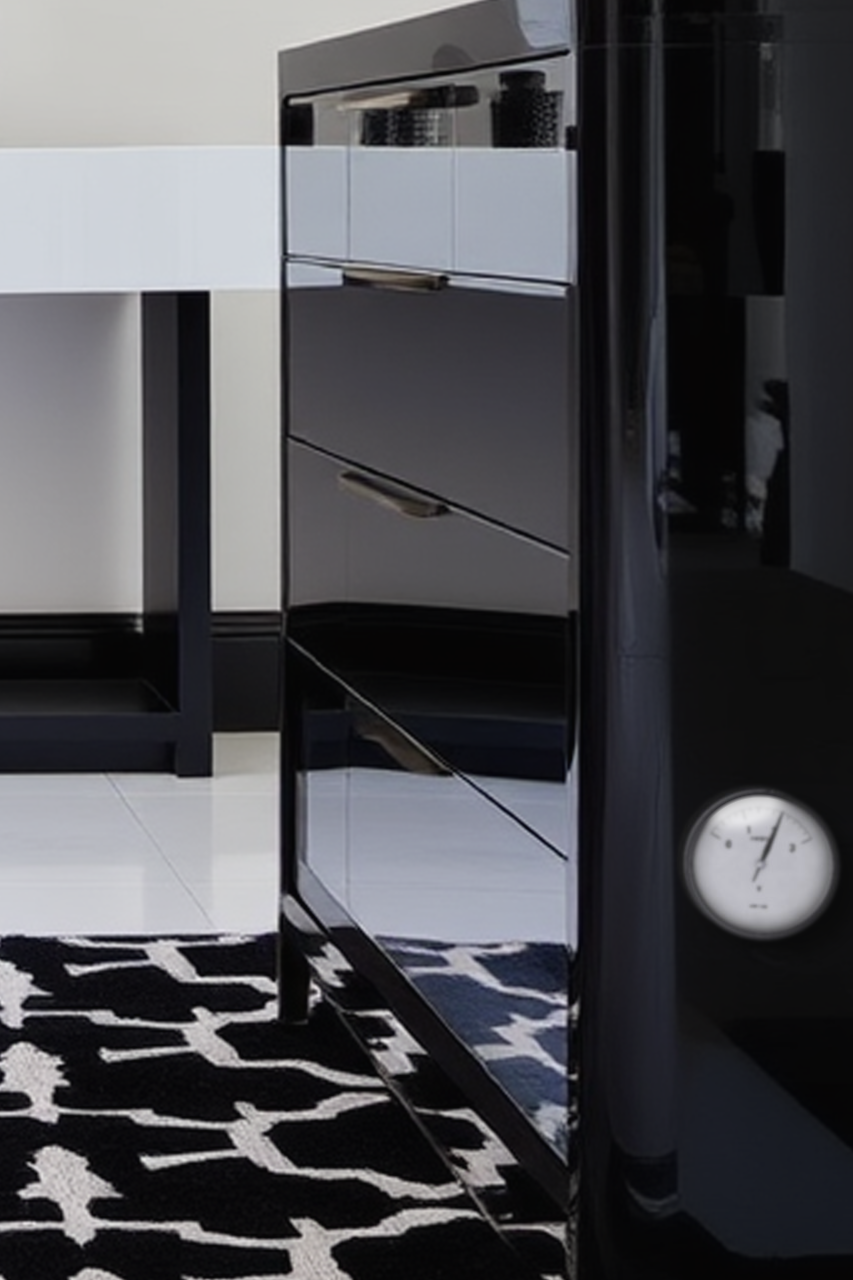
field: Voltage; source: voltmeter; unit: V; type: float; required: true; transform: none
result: 2 V
